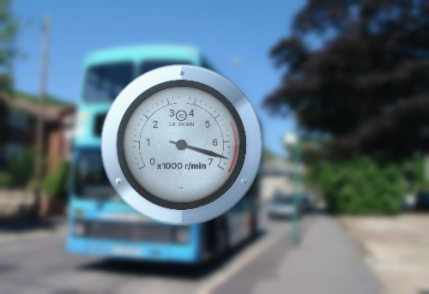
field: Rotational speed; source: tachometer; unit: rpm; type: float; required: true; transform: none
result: 6600 rpm
